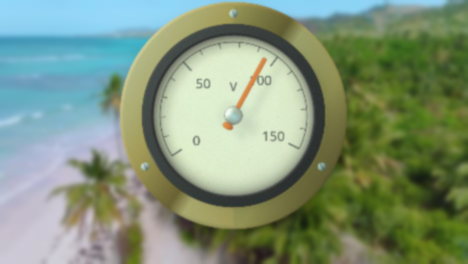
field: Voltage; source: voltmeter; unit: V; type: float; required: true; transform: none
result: 95 V
